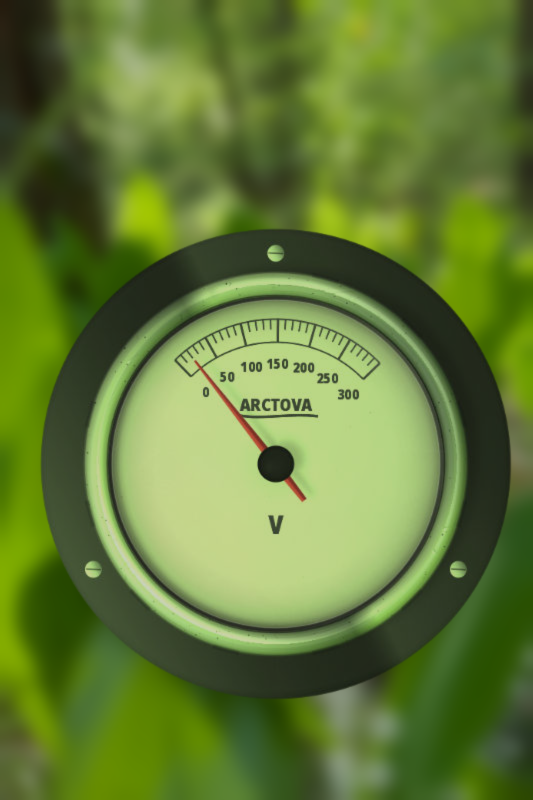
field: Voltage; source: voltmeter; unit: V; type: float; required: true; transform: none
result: 20 V
